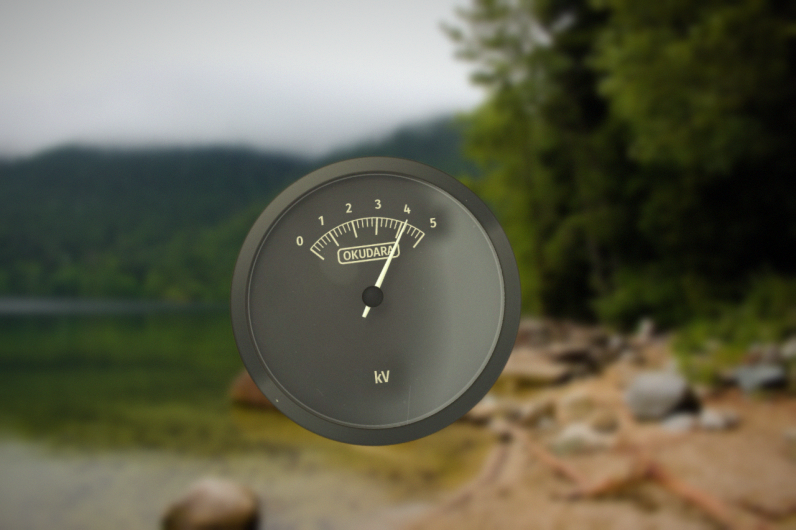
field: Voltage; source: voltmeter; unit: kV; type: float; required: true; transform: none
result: 4.2 kV
